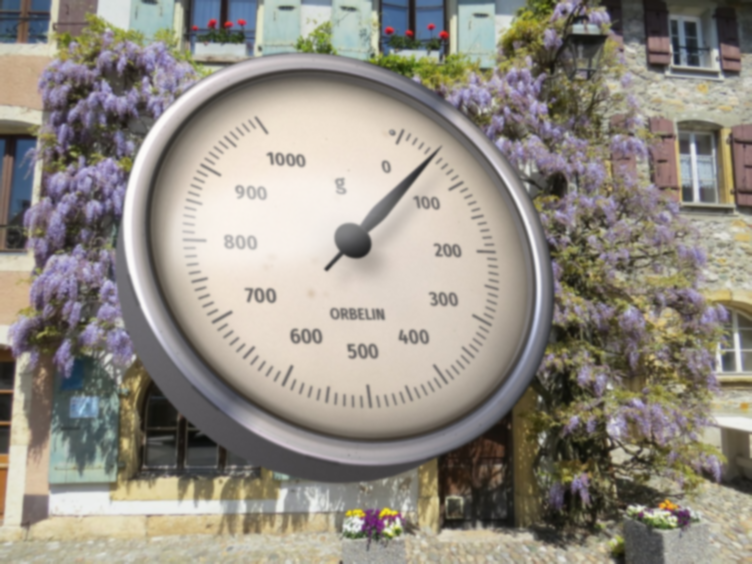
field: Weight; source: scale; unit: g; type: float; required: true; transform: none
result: 50 g
